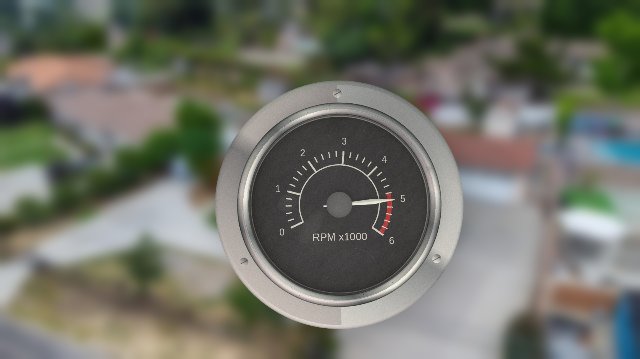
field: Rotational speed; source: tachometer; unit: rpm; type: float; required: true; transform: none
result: 5000 rpm
